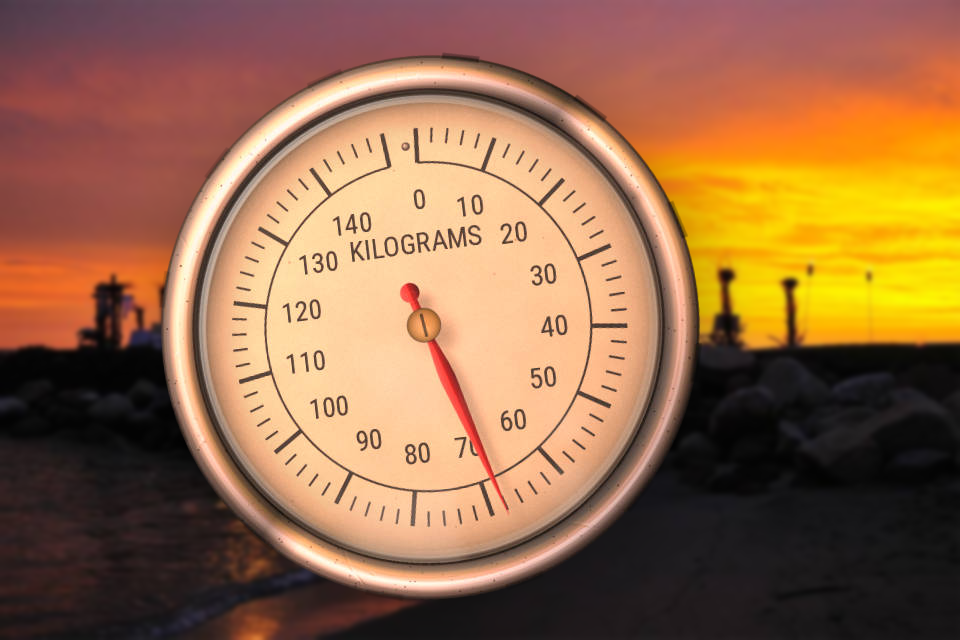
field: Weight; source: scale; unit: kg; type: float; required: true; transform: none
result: 68 kg
